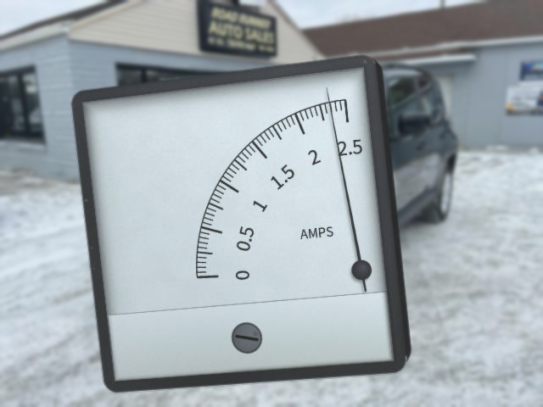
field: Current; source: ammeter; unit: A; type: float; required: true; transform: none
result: 2.35 A
